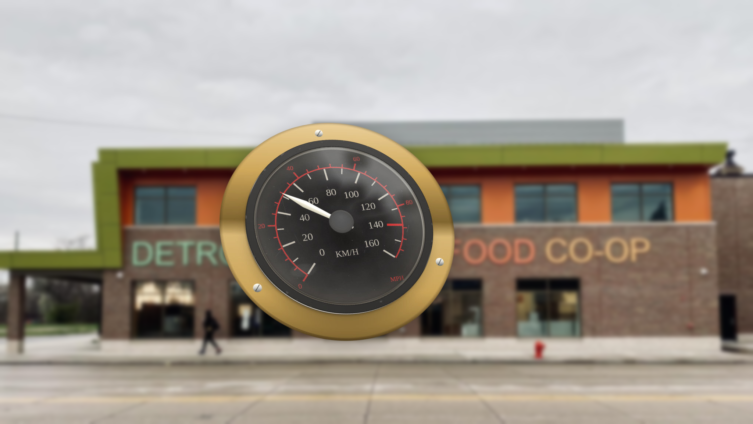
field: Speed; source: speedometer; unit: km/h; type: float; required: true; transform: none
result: 50 km/h
